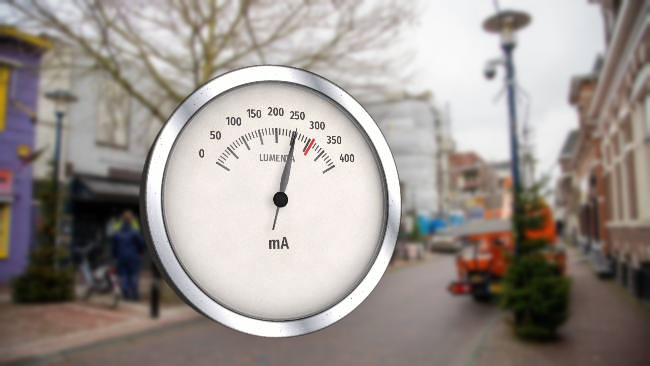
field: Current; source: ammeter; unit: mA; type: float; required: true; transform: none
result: 250 mA
